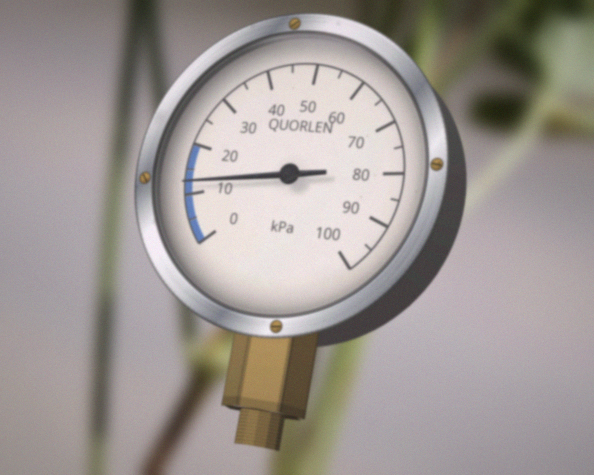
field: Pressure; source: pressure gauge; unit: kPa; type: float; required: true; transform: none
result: 12.5 kPa
